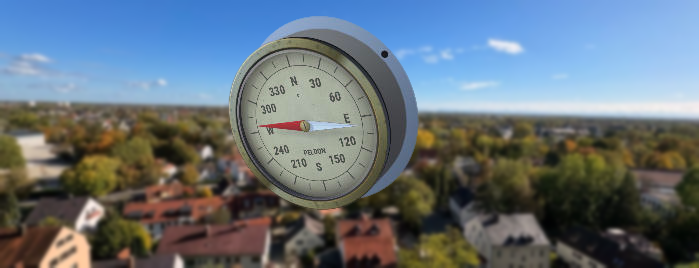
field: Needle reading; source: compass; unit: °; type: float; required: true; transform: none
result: 277.5 °
